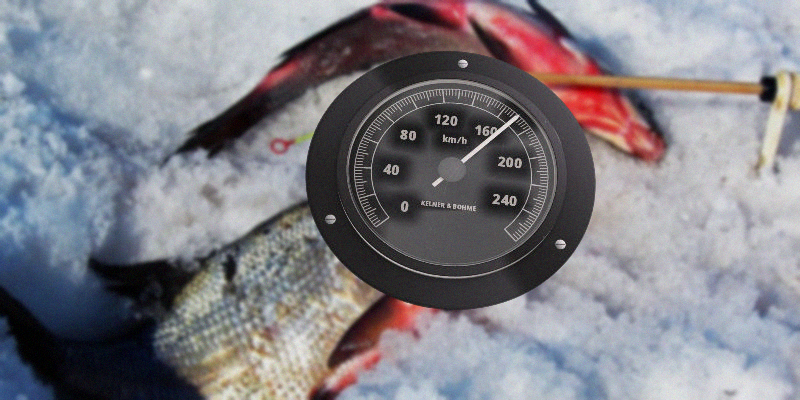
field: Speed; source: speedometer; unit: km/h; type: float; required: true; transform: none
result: 170 km/h
